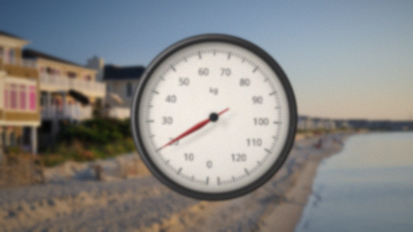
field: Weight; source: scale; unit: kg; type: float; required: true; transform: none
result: 20 kg
